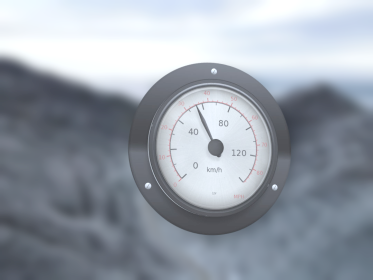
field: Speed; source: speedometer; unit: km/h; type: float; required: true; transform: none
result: 55 km/h
